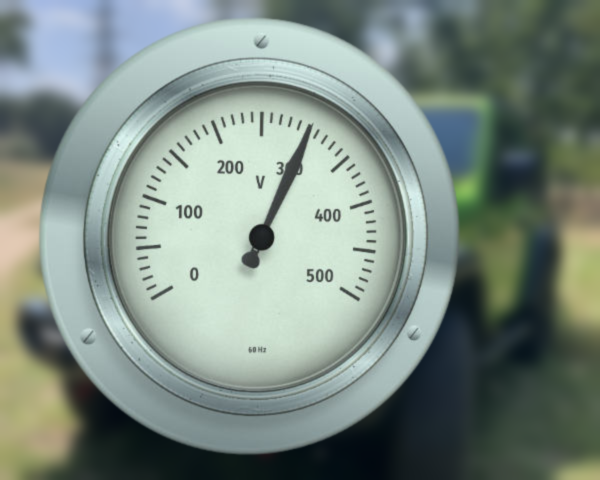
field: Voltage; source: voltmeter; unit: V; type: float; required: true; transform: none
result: 300 V
